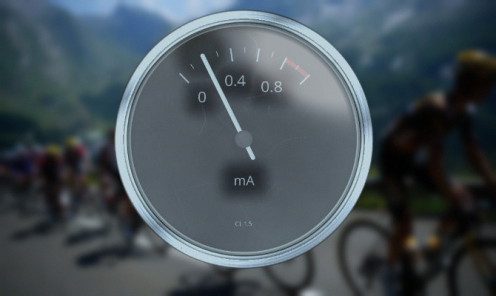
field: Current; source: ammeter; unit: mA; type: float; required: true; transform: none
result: 0.2 mA
